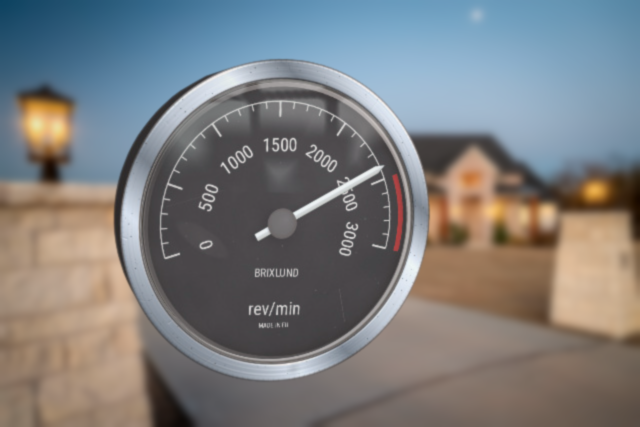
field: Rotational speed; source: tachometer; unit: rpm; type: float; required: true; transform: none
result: 2400 rpm
